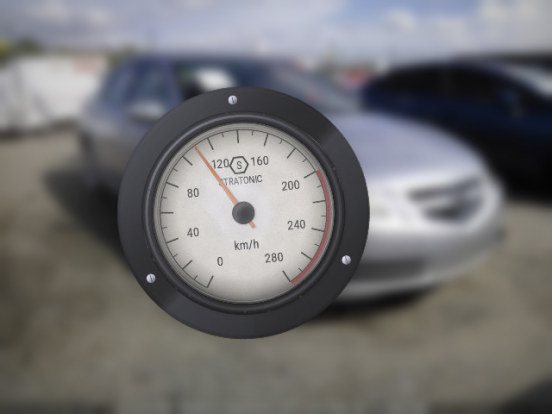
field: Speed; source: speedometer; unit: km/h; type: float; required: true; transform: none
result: 110 km/h
